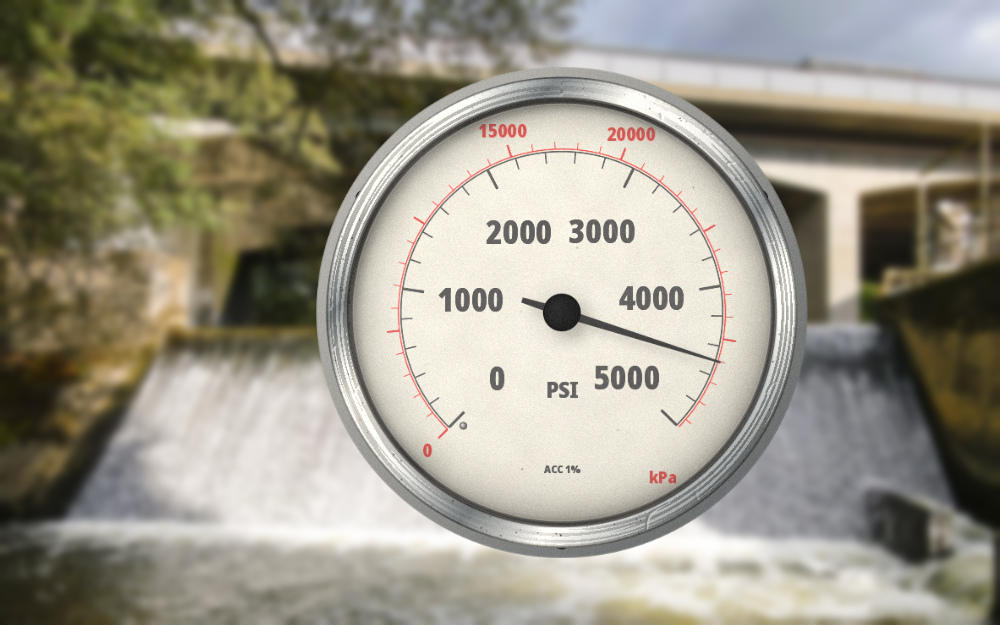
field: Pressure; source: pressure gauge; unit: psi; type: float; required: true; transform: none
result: 4500 psi
